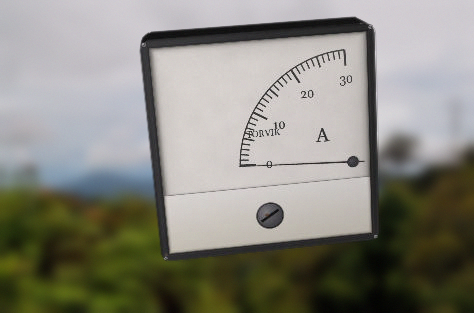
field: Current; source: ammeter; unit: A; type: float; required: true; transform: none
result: 0 A
